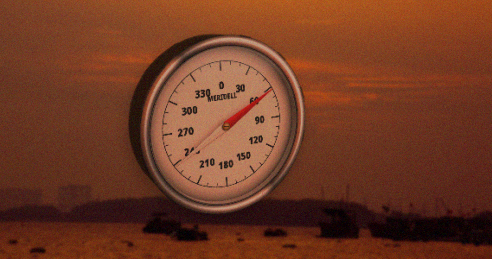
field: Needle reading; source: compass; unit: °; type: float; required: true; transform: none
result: 60 °
